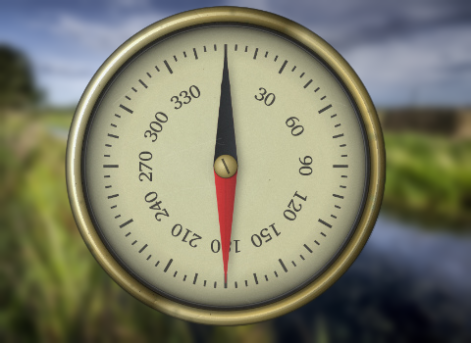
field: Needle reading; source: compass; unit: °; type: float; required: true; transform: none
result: 180 °
